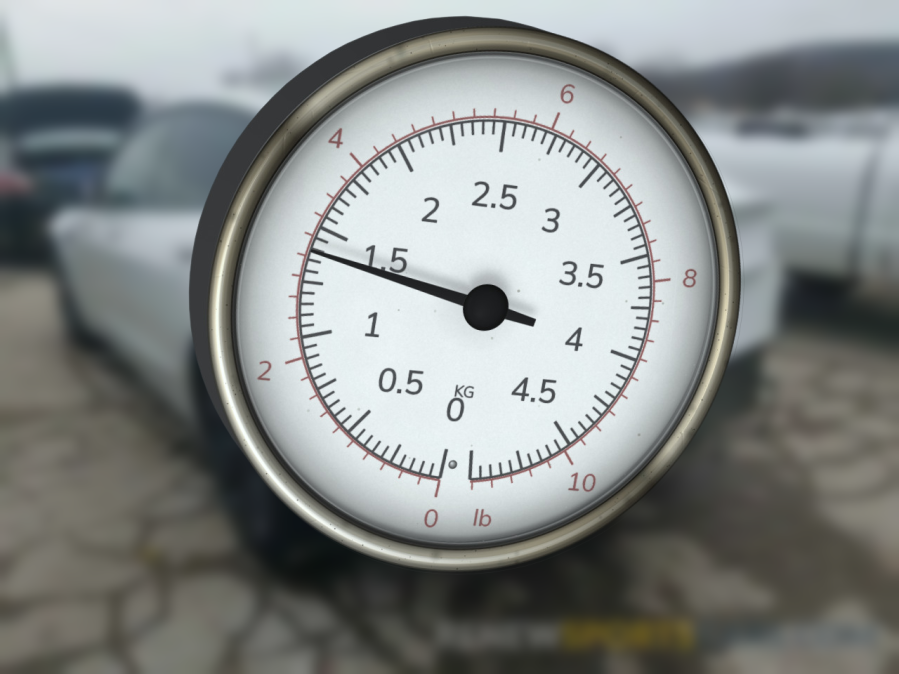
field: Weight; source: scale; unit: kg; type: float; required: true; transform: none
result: 1.4 kg
